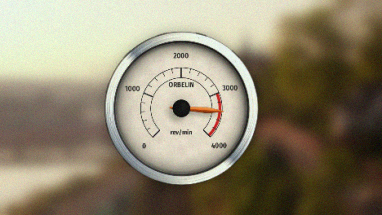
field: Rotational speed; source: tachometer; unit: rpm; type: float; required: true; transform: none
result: 3400 rpm
